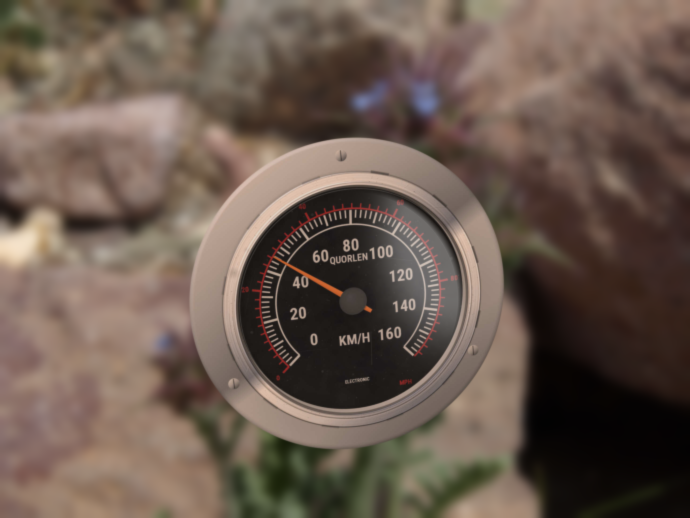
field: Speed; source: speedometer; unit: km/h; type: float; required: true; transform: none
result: 46 km/h
